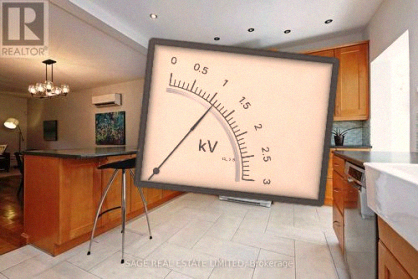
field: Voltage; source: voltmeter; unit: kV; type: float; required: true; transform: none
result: 1.1 kV
